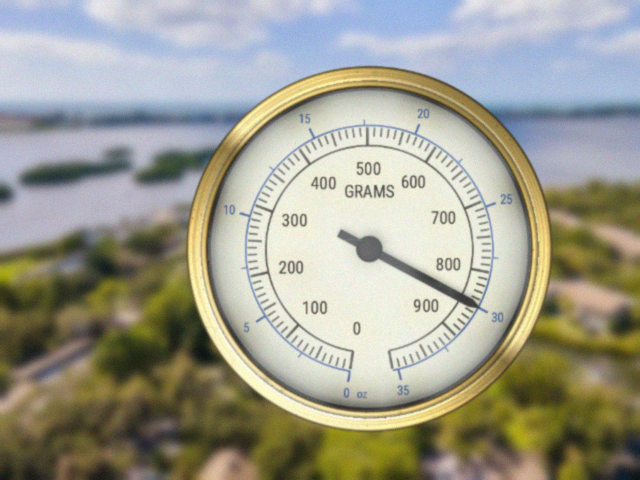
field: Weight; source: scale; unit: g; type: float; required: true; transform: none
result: 850 g
